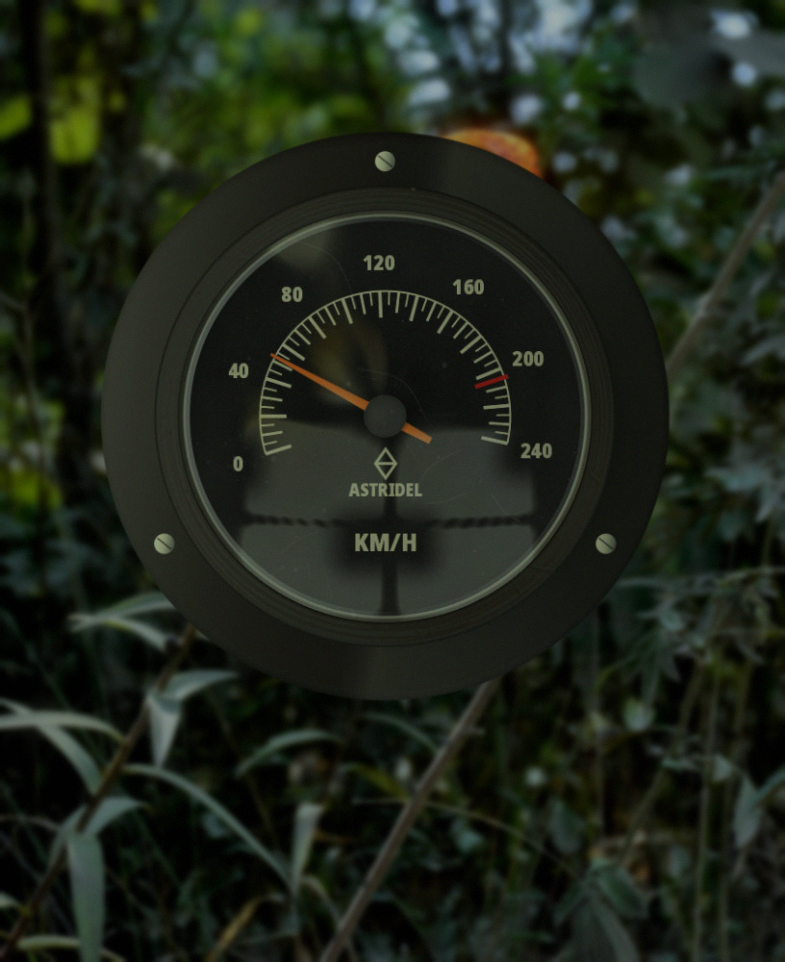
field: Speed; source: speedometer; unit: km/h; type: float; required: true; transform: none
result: 52.5 km/h
